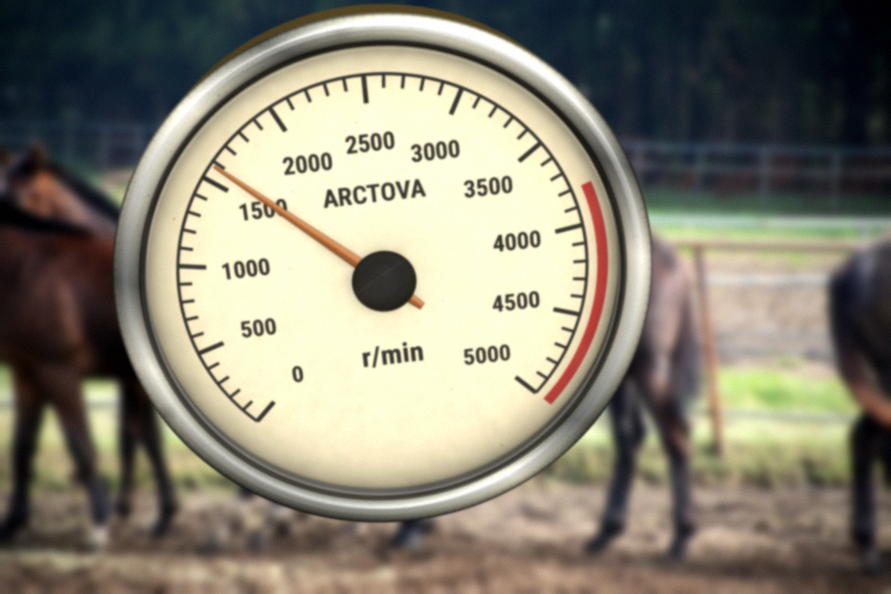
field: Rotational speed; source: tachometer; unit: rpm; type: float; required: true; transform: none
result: 1600 rpm
